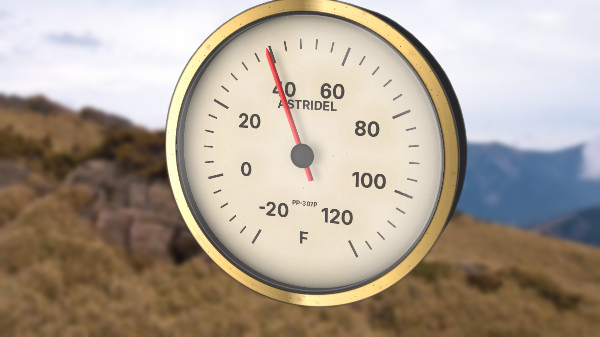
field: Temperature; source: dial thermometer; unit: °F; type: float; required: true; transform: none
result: 40 °F
